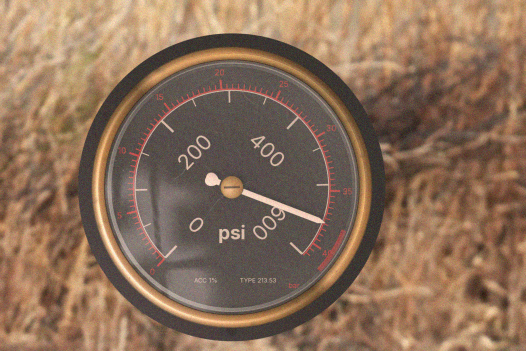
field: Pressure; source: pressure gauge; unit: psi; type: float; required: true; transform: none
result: 550 psi
